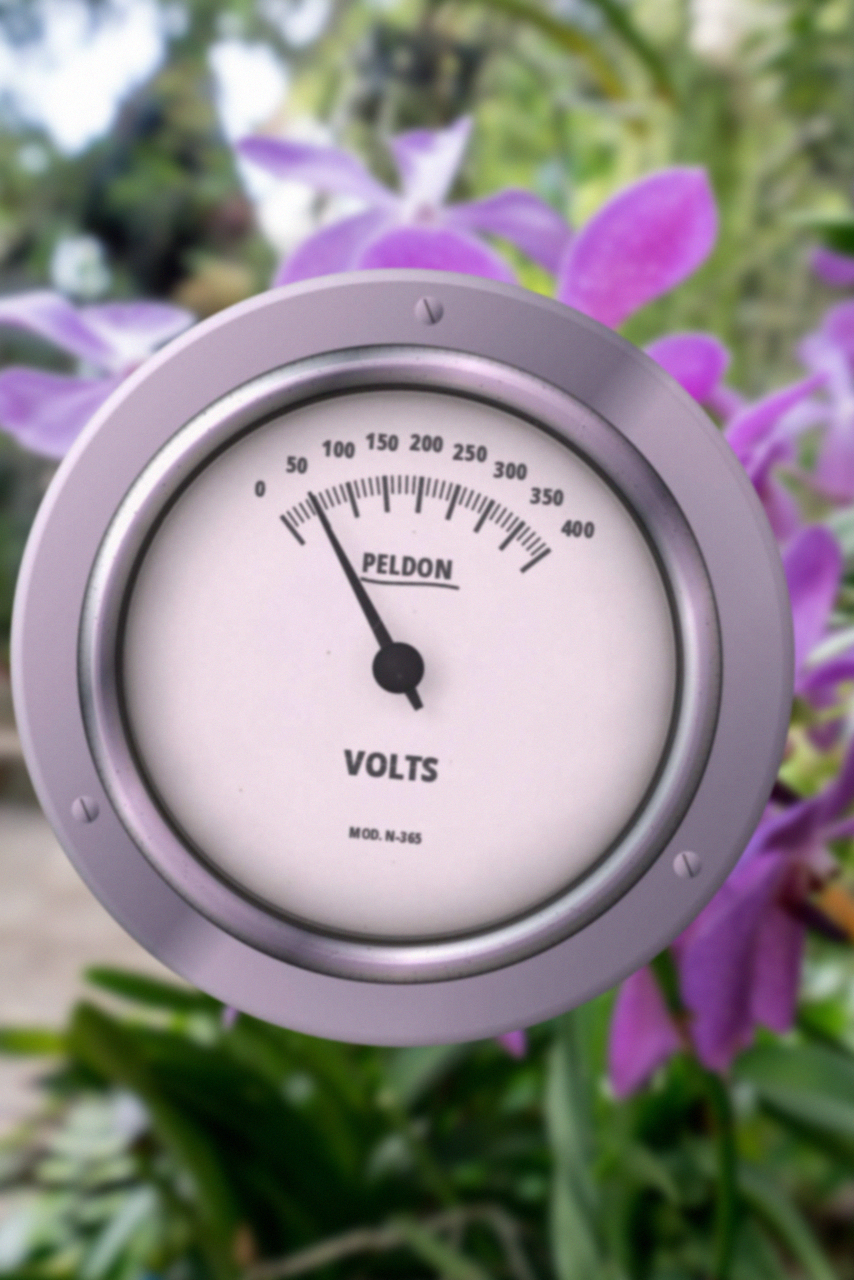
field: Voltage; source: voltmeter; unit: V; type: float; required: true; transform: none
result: 50 V
